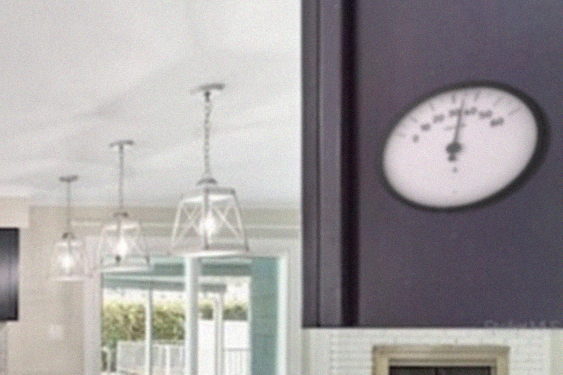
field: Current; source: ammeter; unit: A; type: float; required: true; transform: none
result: 35 A
